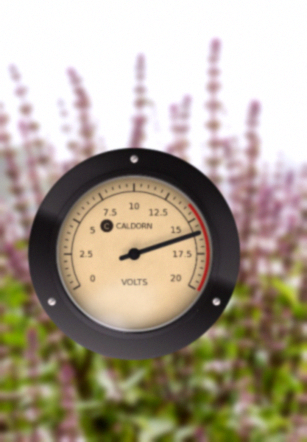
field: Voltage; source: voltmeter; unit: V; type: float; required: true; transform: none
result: 16 V
